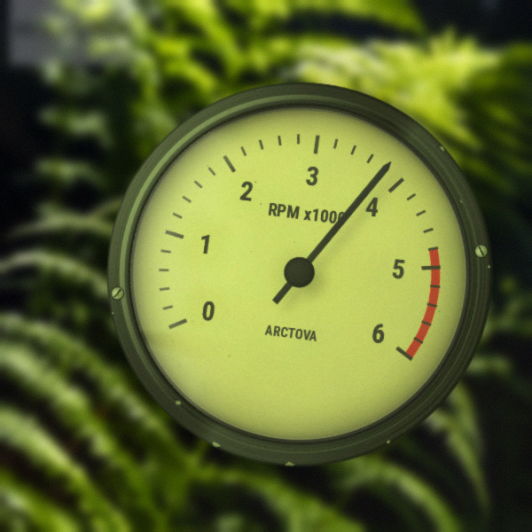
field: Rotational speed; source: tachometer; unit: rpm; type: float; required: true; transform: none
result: 3800 rpm
